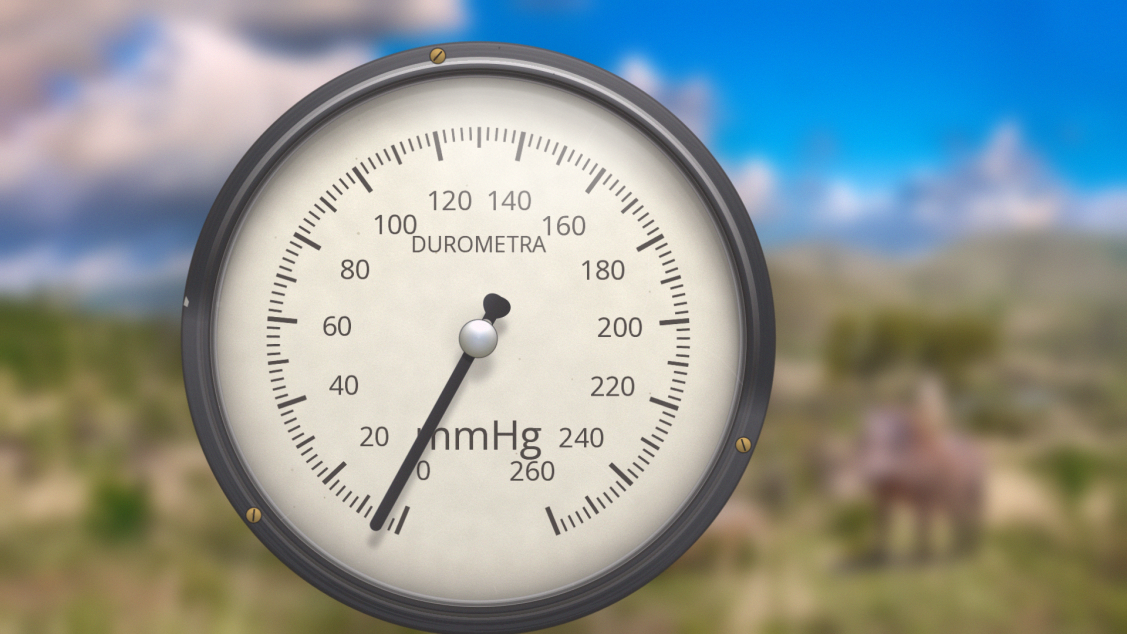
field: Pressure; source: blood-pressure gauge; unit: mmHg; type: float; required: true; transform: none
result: 5 mmHg
